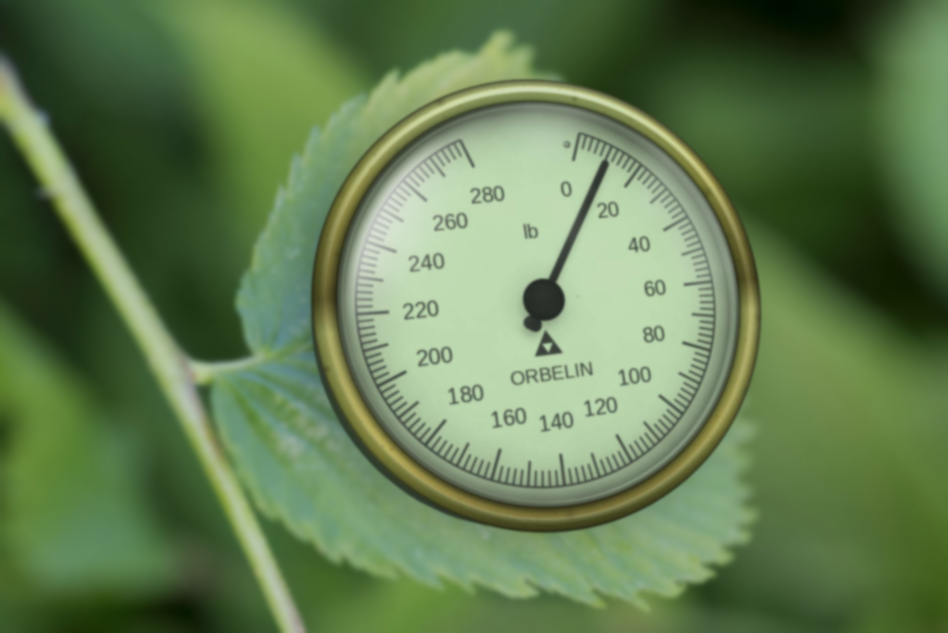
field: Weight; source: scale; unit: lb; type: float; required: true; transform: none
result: 10 lb
